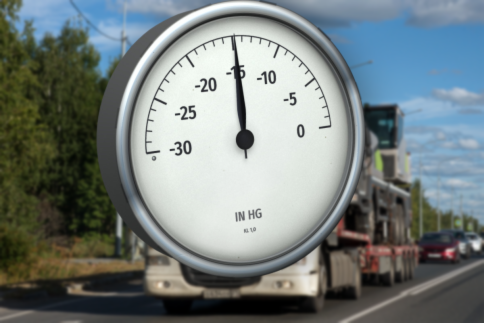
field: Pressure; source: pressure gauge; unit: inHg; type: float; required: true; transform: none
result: -15 inHg
